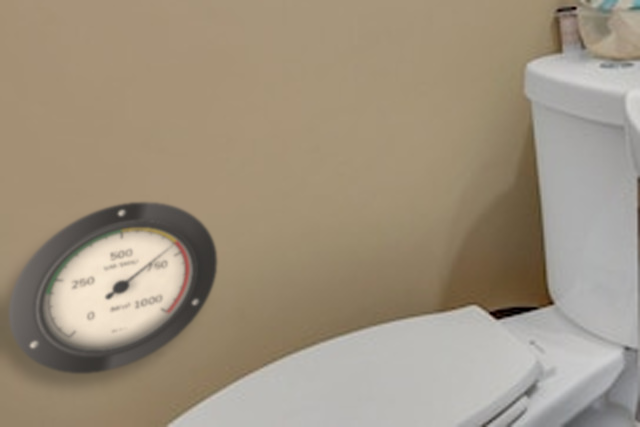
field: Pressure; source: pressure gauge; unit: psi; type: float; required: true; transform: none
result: 700 psi
